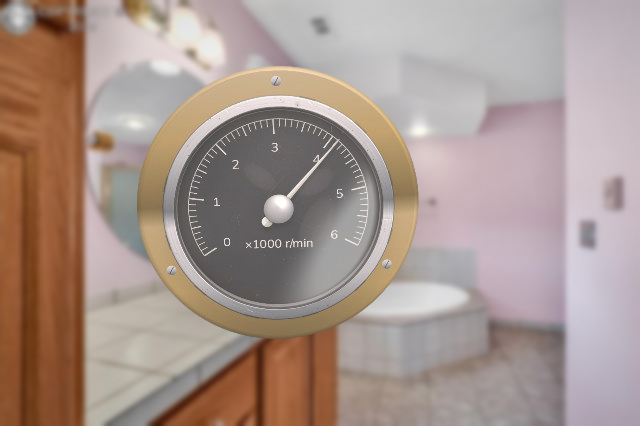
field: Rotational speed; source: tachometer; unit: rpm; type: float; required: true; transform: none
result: 4100 rpm
